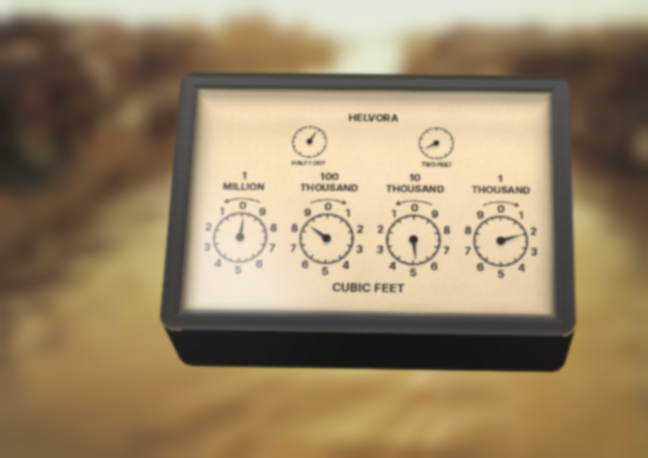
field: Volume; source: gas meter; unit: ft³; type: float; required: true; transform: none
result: 985200 ft³
